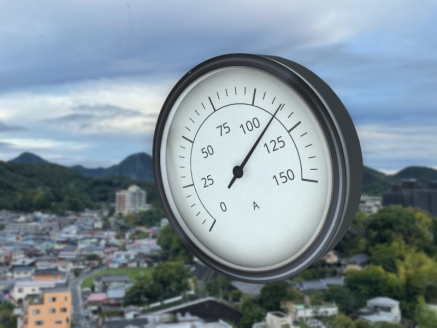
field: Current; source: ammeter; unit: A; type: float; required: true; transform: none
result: 115 A
